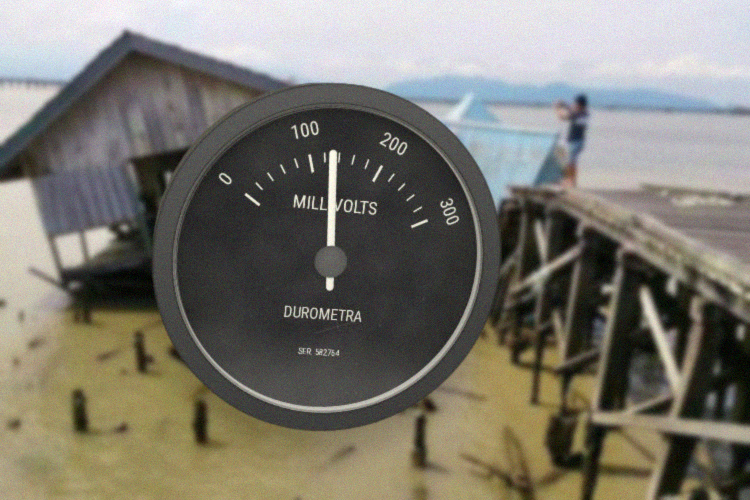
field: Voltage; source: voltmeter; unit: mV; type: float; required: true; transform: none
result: 130 mV
